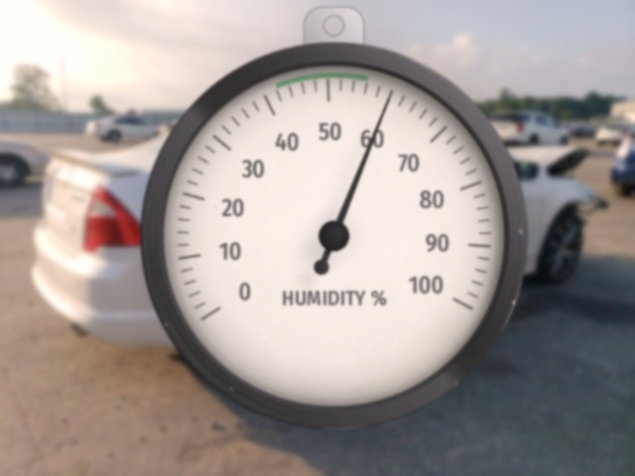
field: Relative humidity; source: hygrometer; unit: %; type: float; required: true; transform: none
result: 60 %
